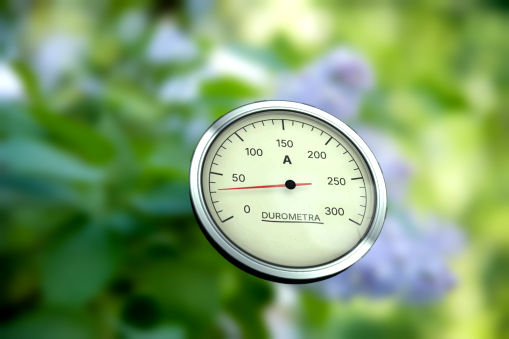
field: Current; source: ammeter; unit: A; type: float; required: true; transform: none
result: 30 A
